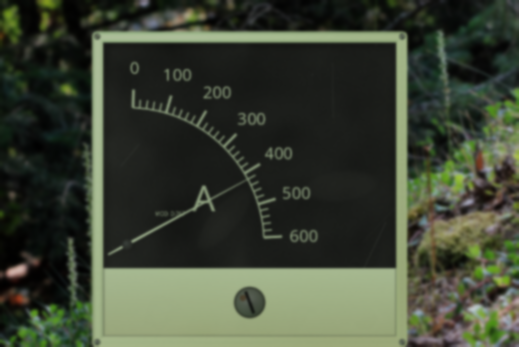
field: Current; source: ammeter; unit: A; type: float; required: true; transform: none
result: 420 A
